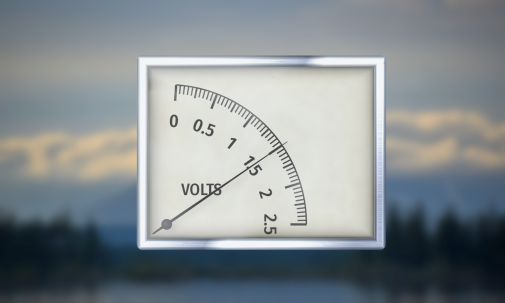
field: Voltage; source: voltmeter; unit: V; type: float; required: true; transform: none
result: 1.5 V
